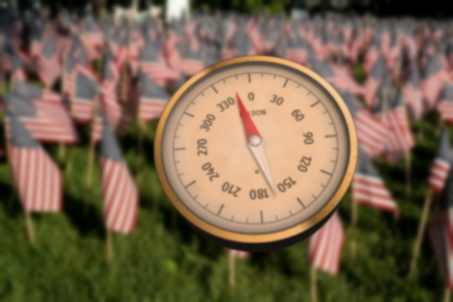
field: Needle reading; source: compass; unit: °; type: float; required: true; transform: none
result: 345 °
